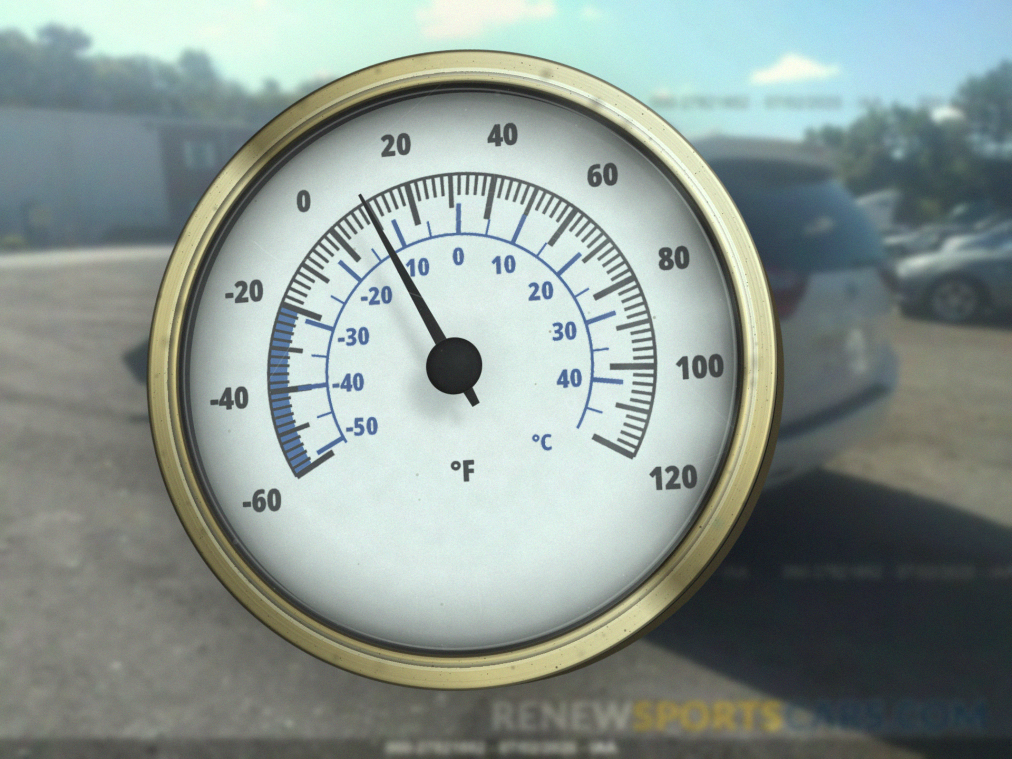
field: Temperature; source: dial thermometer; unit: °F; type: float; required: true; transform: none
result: 10 °F
